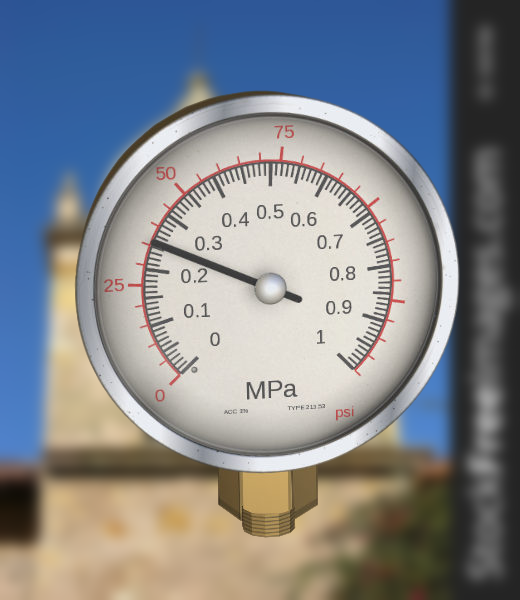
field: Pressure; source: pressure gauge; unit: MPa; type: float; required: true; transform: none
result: 0.25 MPa
